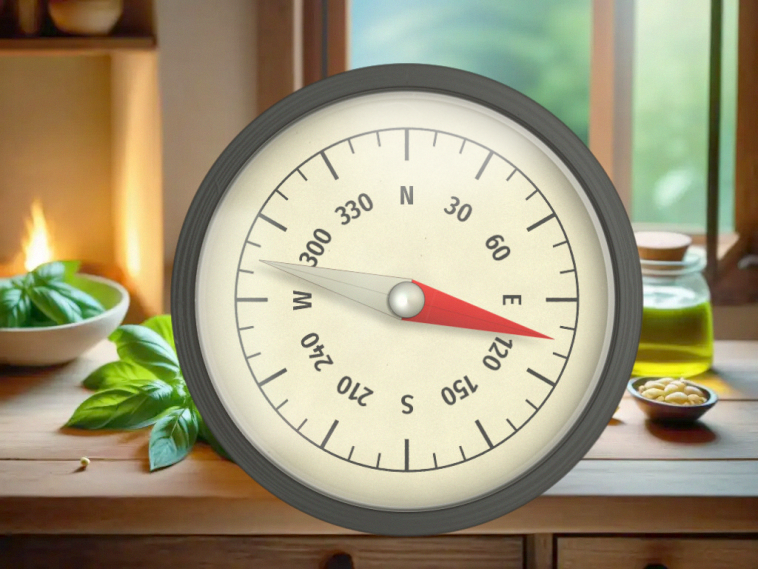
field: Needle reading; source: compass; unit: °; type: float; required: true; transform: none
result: 105 °
